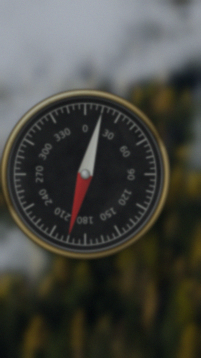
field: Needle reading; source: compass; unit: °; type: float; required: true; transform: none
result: 195 °
